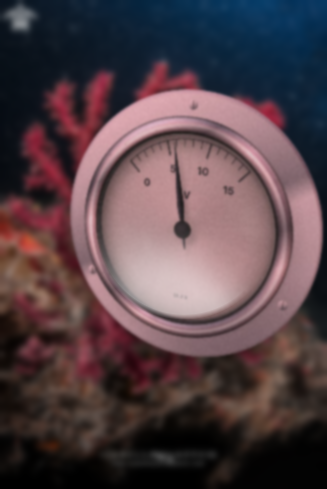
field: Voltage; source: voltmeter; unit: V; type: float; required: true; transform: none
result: 6 V
